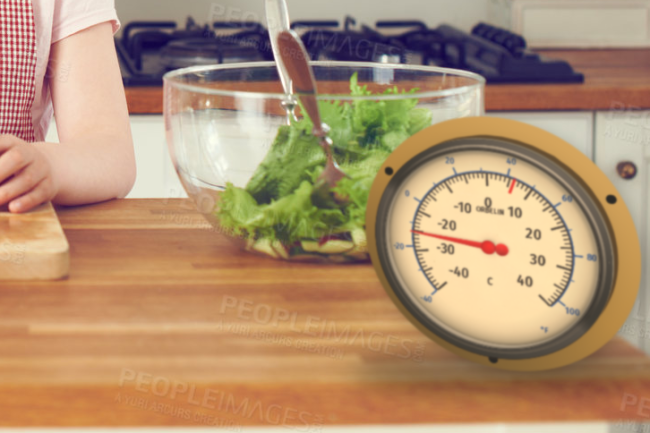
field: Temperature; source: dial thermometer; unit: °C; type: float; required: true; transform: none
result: -25 °C
